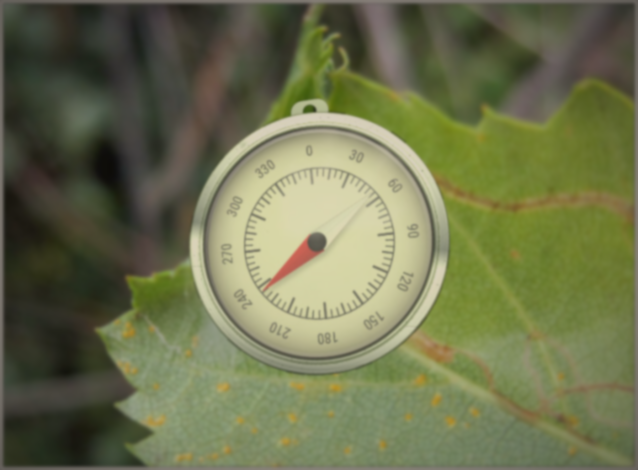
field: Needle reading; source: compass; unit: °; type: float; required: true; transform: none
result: 235 °
